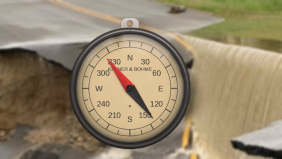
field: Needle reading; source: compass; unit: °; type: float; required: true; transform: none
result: 322.5 °
